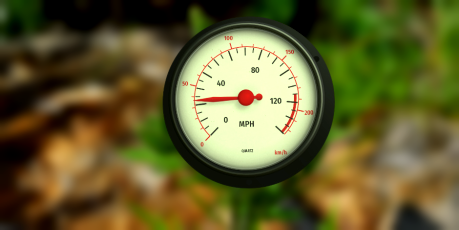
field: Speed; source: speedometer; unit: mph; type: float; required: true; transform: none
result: 22.5 mph
